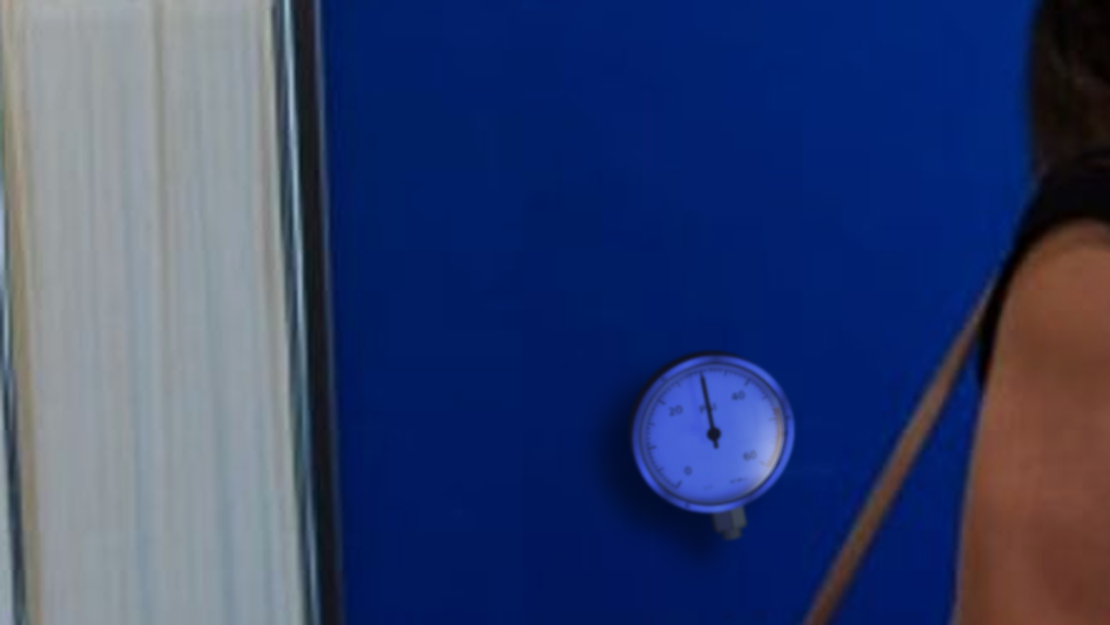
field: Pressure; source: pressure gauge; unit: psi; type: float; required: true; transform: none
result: 30 psi
